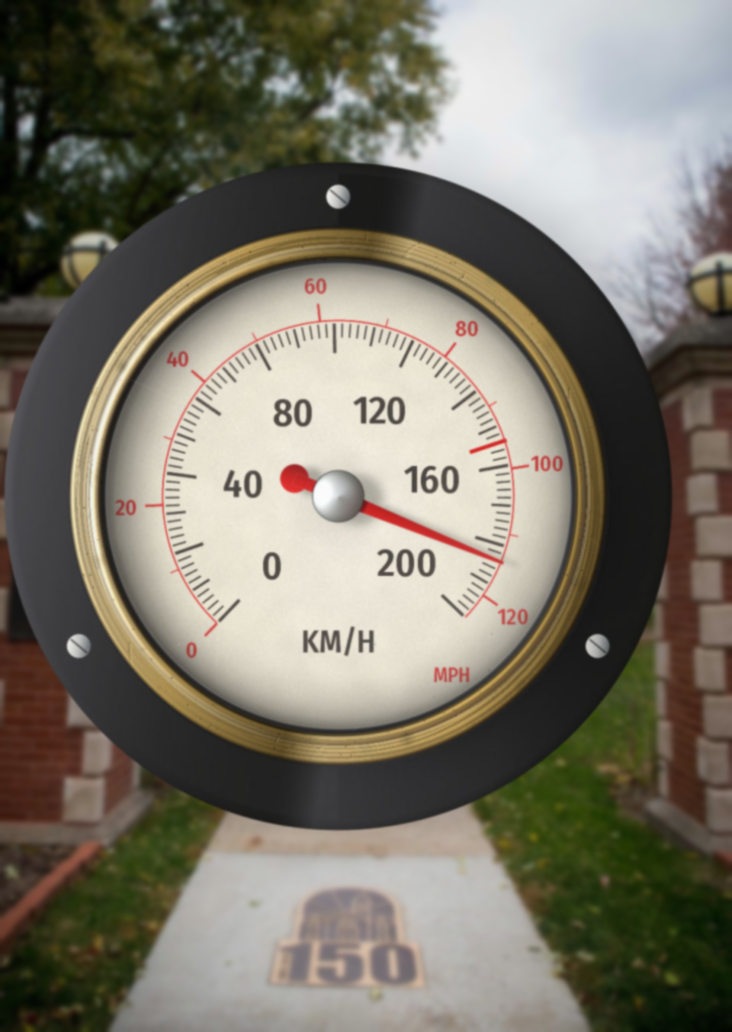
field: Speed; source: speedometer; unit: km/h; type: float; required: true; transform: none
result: 184 km/h
